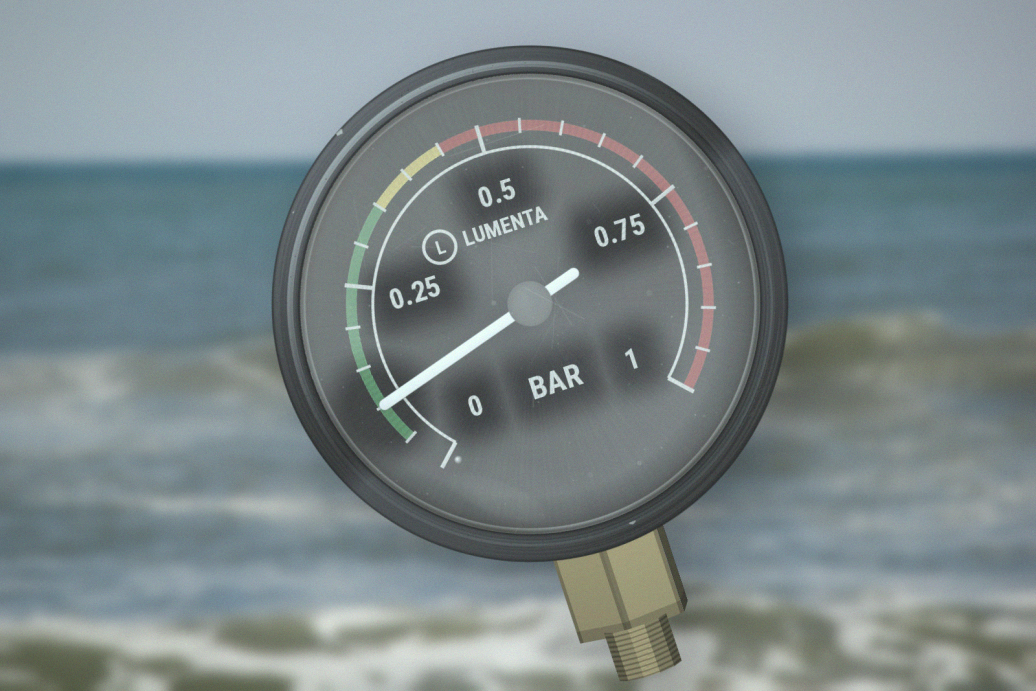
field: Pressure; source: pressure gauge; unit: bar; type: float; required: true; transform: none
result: 0.1 bar
